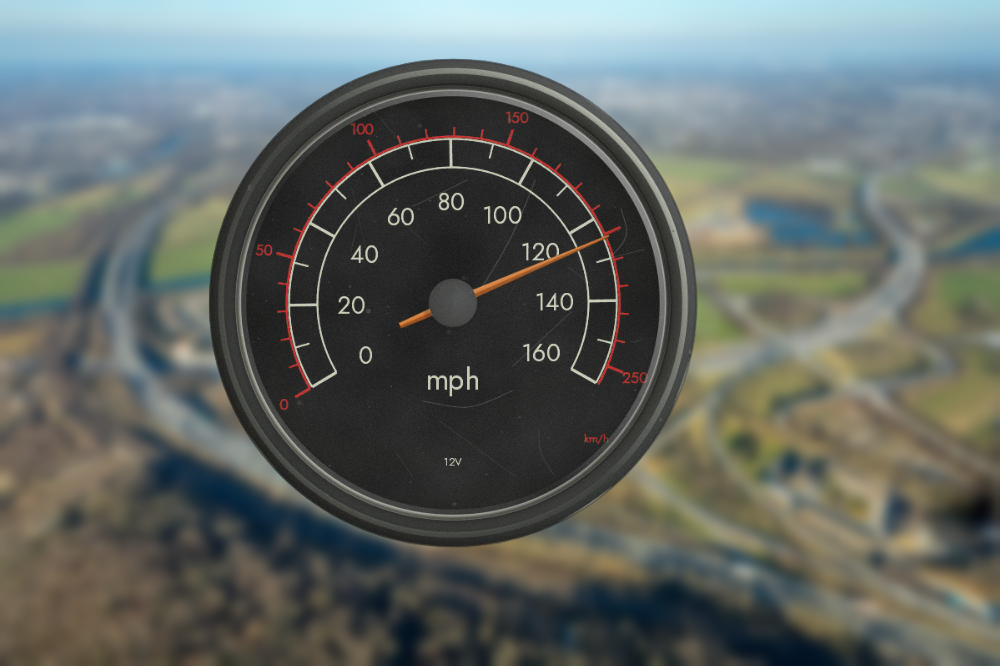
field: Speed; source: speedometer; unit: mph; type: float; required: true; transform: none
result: 125 mph
